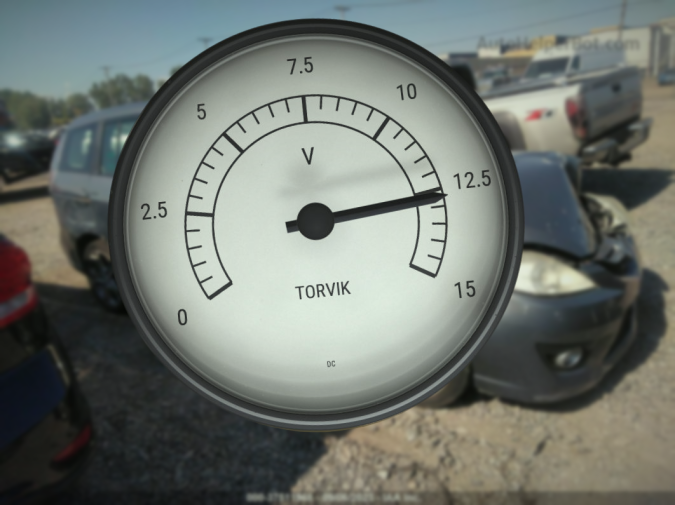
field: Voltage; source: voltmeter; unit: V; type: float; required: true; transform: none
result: 12.75 V
